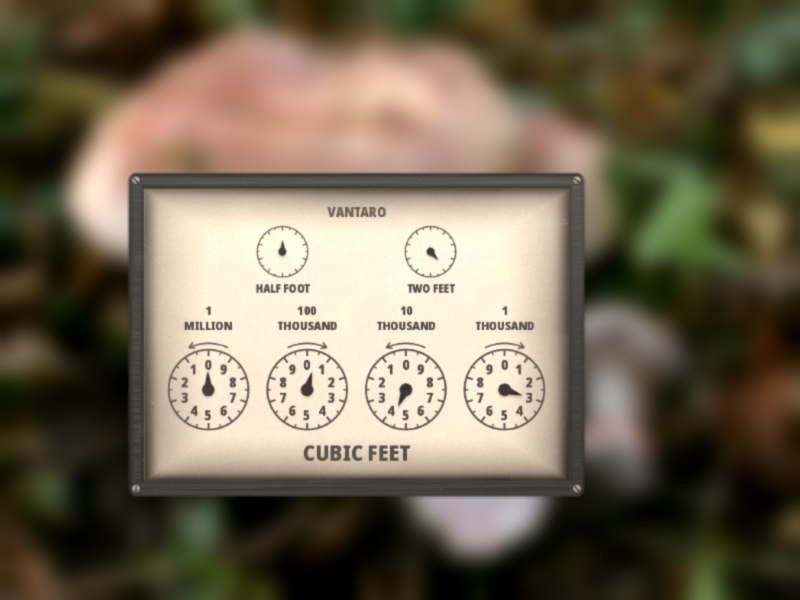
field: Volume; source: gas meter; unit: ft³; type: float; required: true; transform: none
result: 4300 ft³
